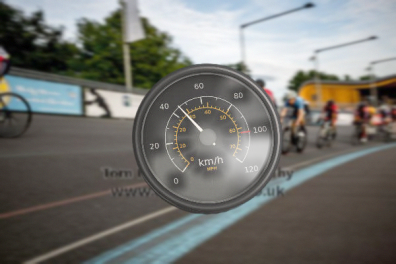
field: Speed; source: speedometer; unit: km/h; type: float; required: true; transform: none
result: 45 km/h
